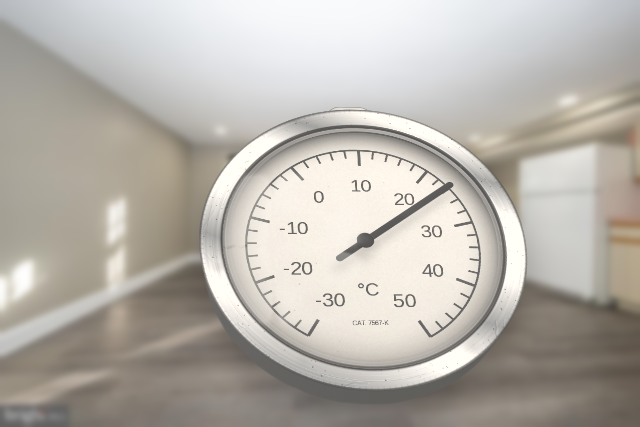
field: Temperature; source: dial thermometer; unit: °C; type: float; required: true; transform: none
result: 24 °C
